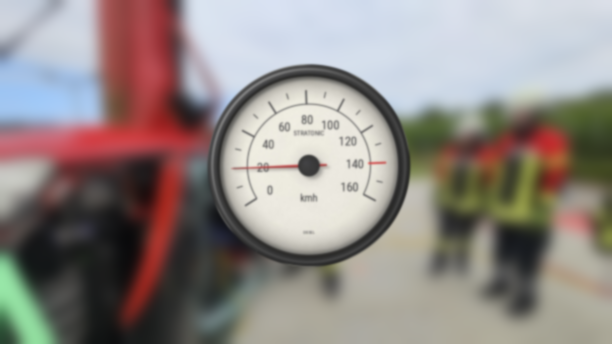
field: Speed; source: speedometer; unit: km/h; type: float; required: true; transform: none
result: 20 km/h
